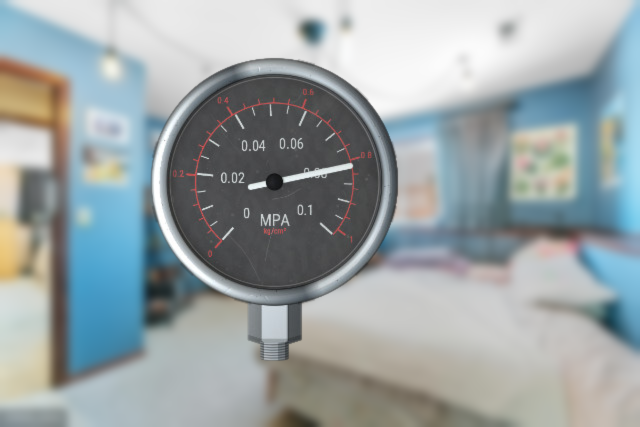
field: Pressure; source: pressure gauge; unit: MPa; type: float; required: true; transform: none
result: 0.08 MPa
